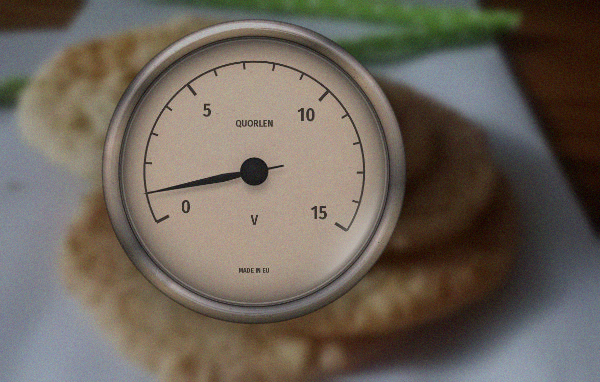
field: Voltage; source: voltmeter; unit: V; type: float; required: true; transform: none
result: 1 V
